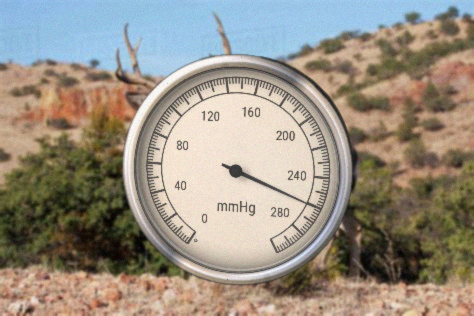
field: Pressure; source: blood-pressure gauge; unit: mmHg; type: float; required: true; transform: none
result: 260 mmHg
